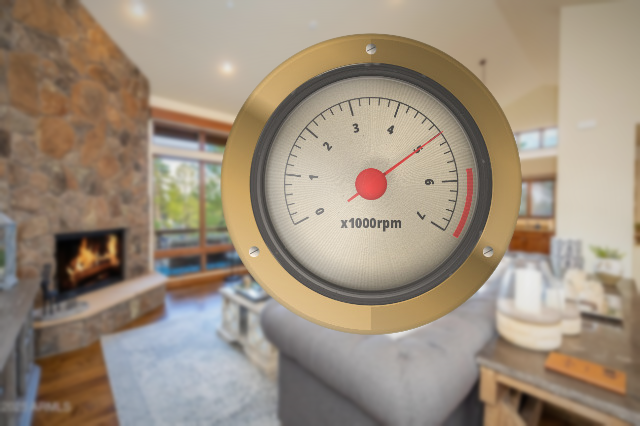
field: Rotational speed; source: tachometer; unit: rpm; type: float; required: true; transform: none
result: 5000 rpm
